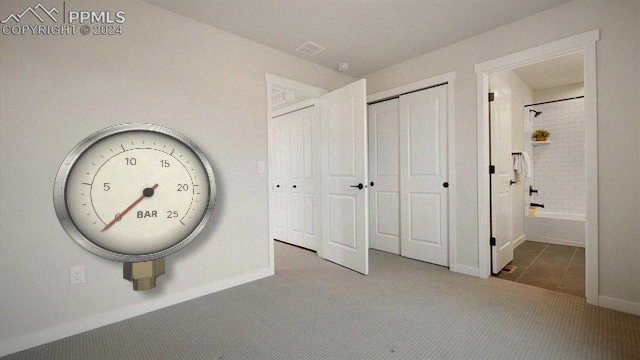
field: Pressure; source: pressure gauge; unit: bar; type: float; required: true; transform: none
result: 0 bar
